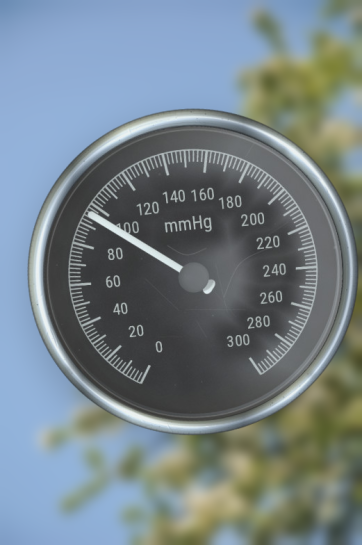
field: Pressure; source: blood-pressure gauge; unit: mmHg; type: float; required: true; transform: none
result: 96 mmHg
